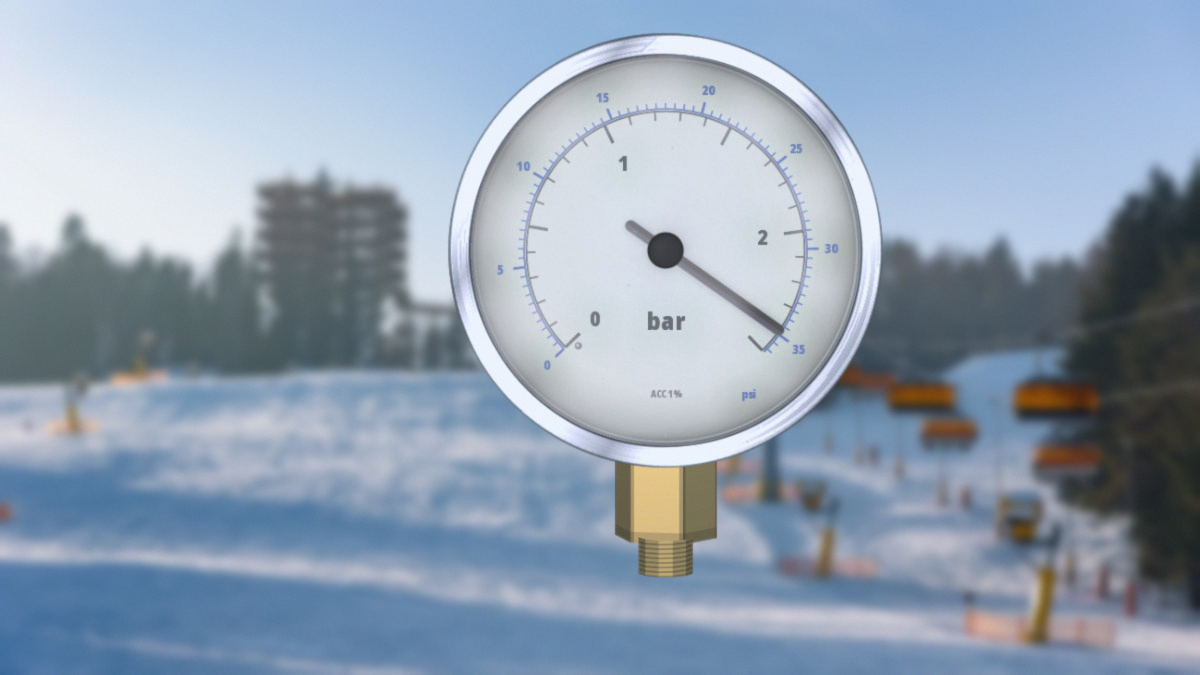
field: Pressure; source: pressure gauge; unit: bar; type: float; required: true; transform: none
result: 2.4 bar
